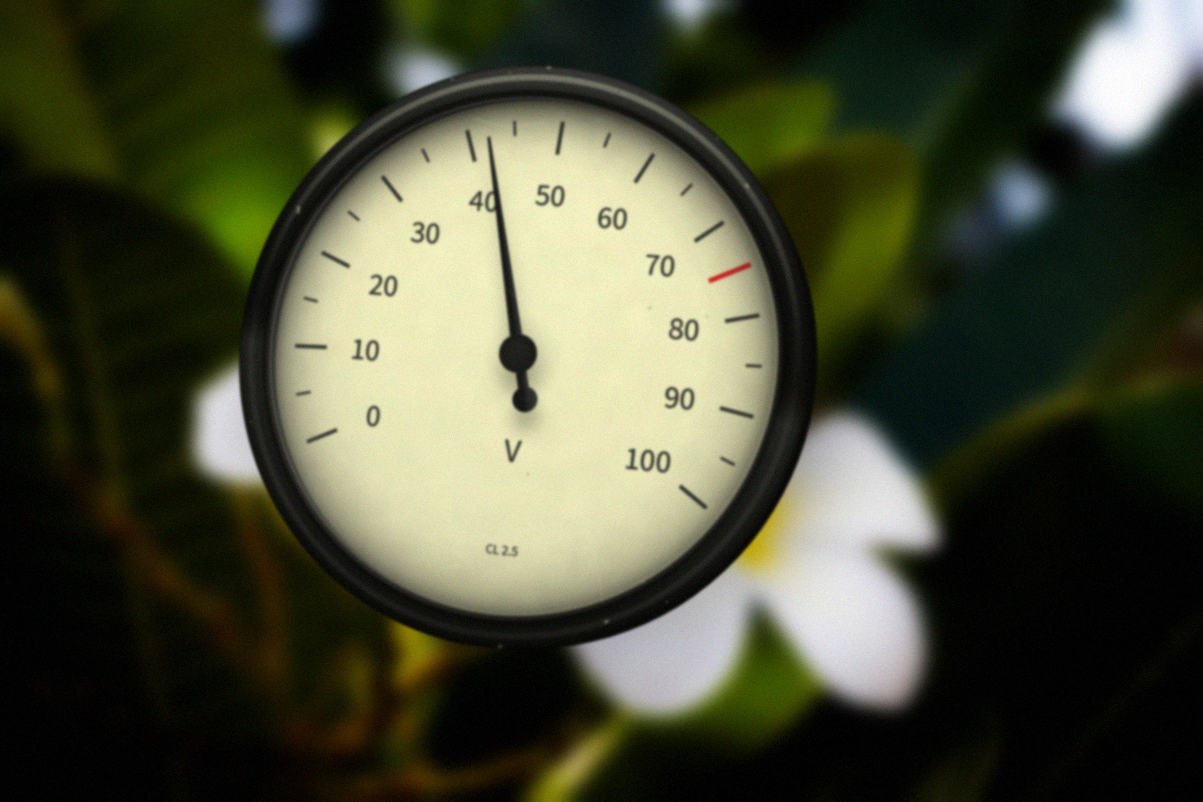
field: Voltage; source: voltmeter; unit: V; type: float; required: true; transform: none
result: 42.5 V
